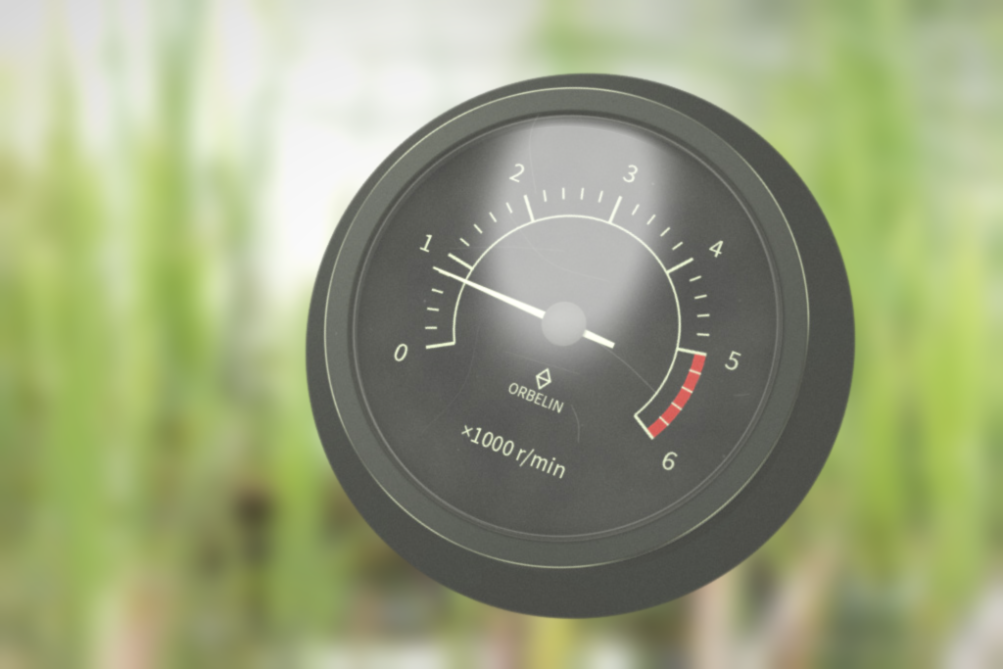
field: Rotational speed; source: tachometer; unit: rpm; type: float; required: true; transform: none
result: 800 rpm
